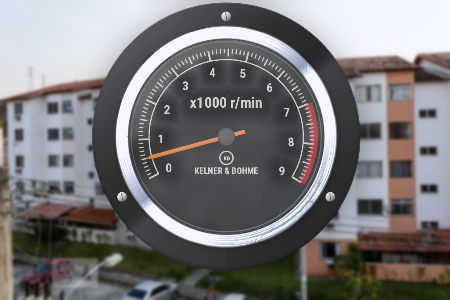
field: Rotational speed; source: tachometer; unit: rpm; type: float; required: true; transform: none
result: 500 rpm
